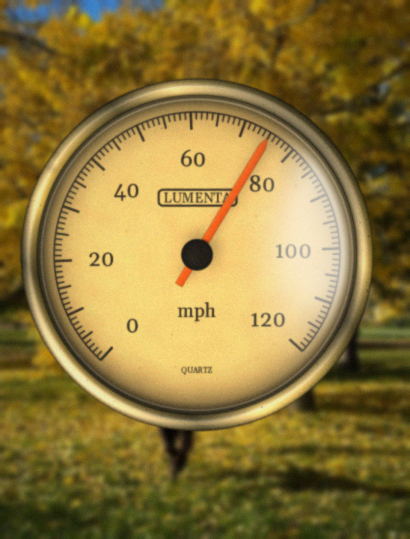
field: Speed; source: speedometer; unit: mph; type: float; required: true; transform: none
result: 75 mph
